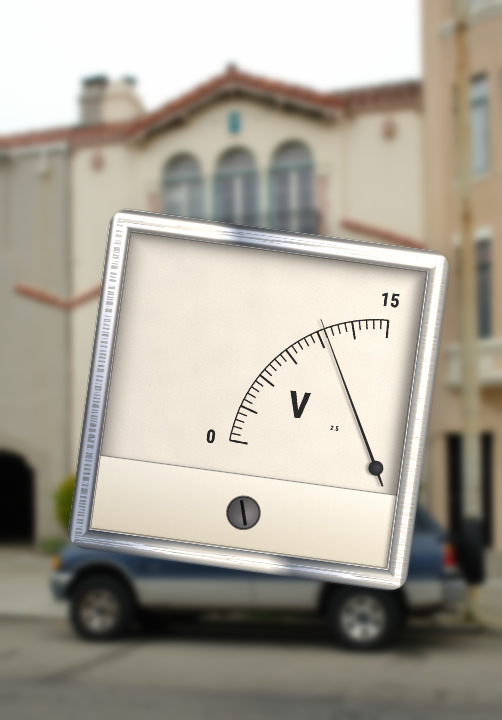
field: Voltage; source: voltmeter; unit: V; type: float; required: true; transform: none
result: 10.5 V
